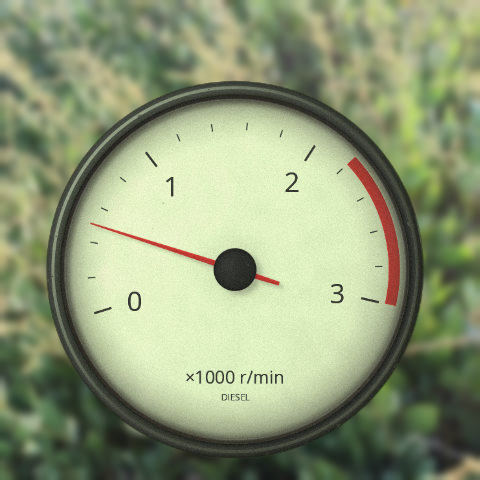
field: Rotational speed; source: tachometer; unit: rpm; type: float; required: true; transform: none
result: 500 rpm
